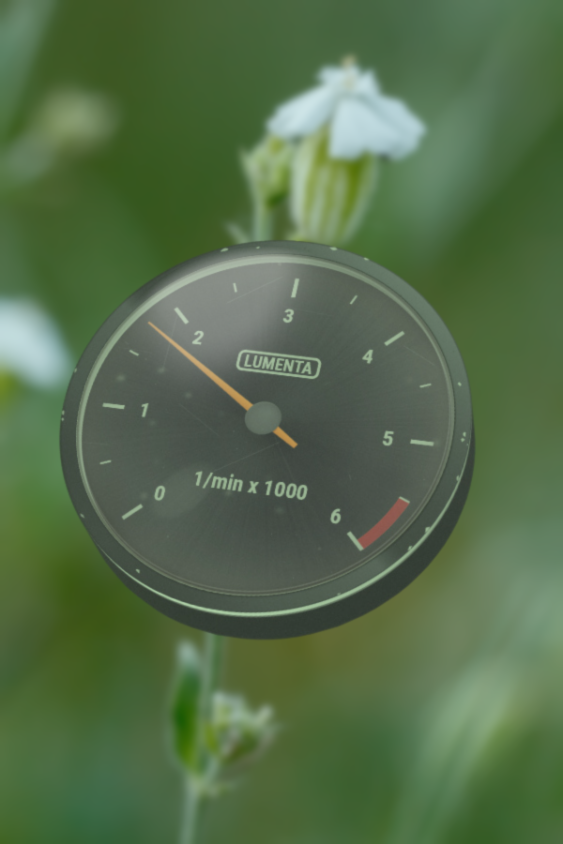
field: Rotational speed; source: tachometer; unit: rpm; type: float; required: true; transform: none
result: 1750 rpm
